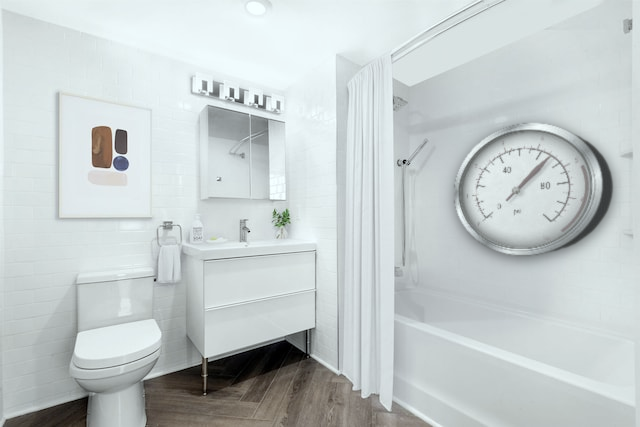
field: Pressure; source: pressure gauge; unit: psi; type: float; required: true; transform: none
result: 65 psi
